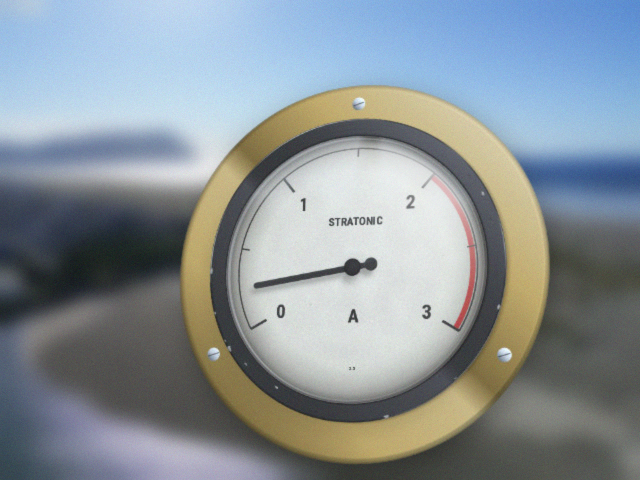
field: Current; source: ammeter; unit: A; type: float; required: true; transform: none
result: 0.25 A
